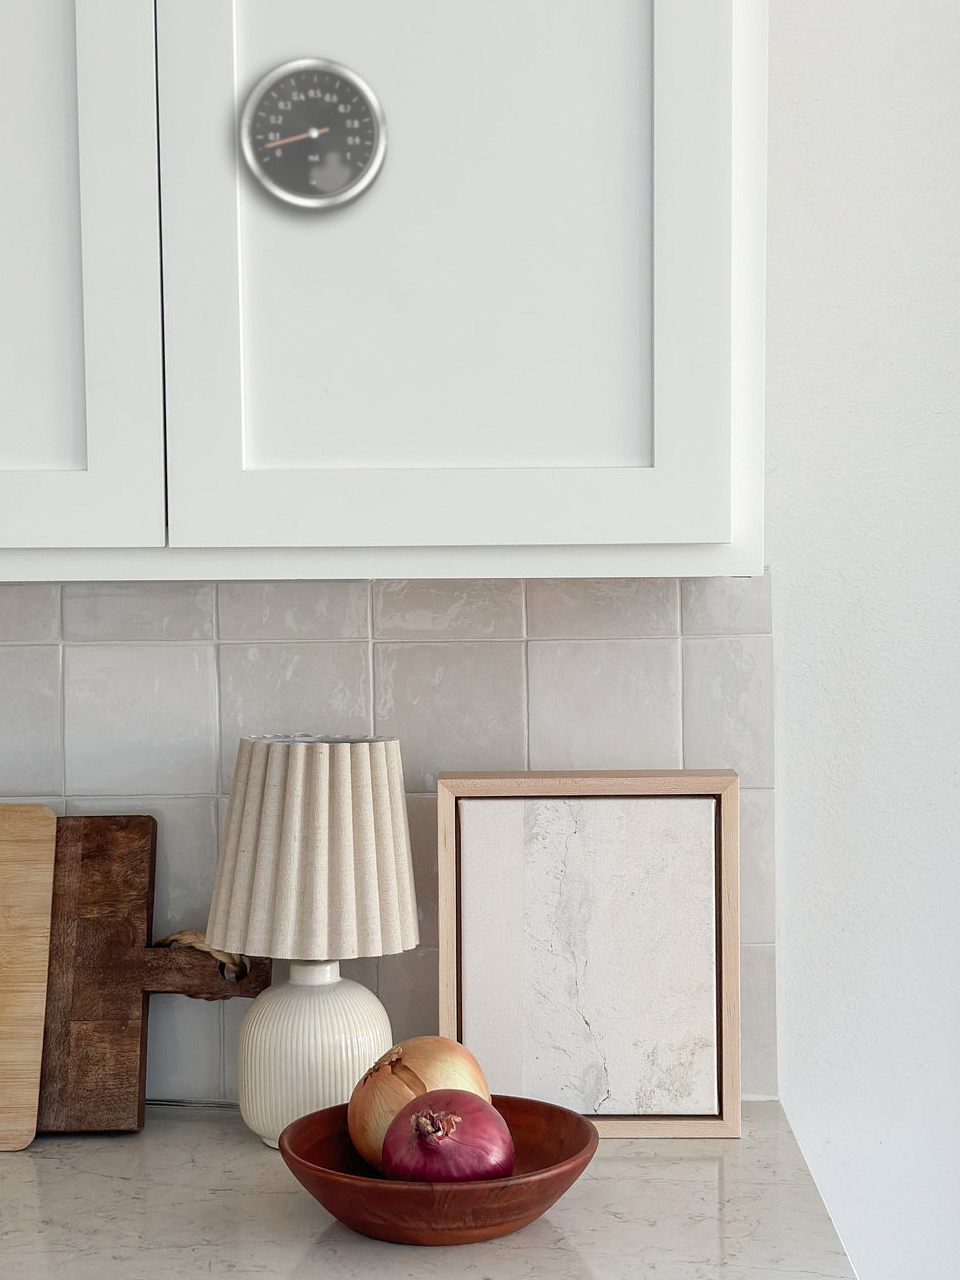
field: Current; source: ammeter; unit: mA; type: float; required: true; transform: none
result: 0.05 mA
